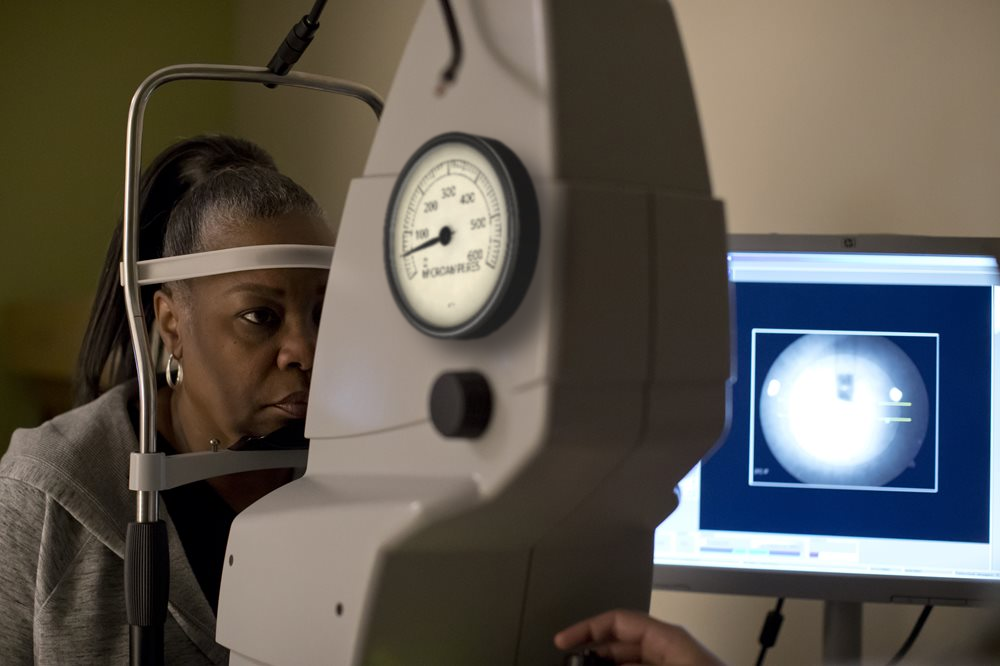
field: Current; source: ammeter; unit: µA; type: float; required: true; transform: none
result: 50 µA
